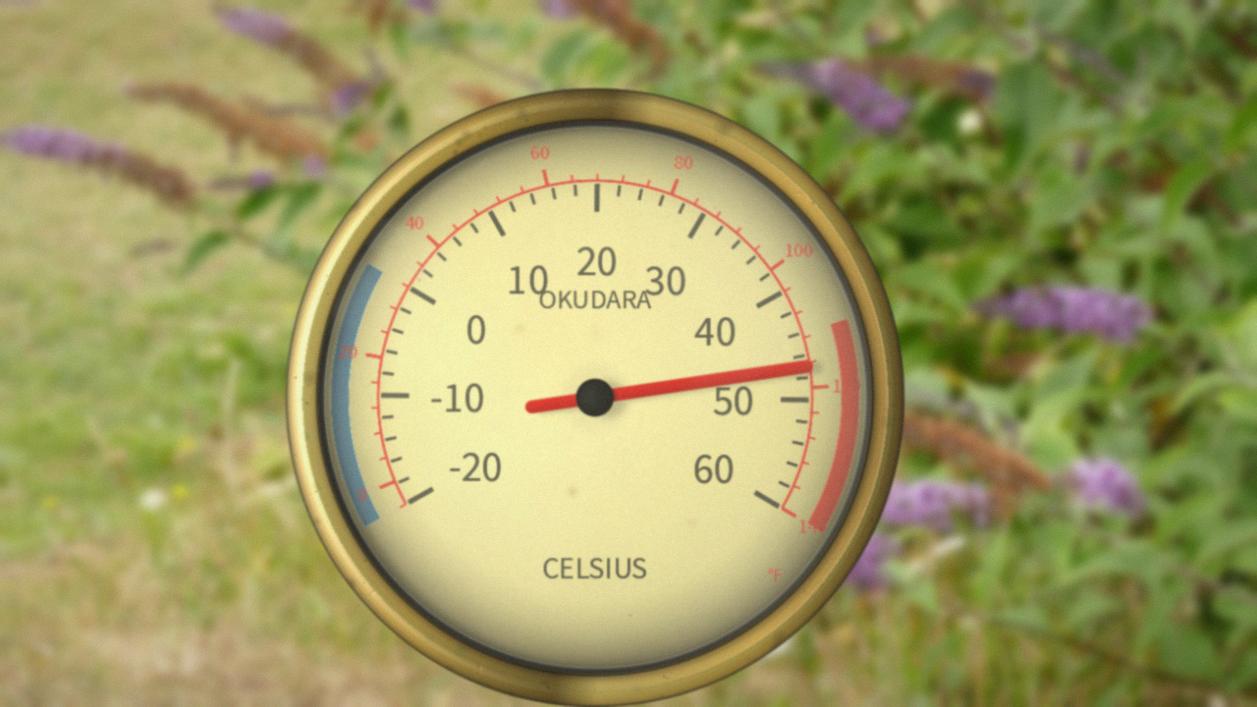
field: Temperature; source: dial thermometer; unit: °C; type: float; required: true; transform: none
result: 47 °C
